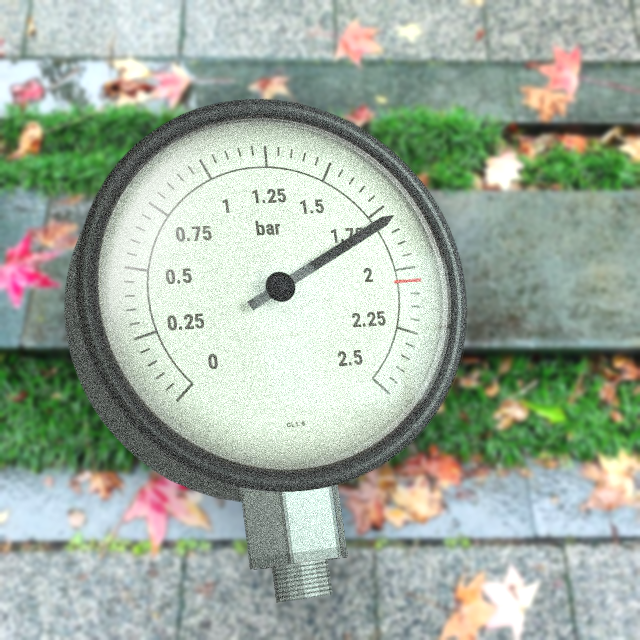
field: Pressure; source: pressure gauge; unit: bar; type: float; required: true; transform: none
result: 1.8 bar
